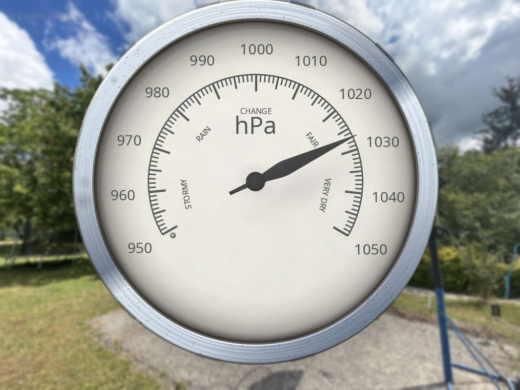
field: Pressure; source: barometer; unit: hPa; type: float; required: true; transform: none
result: 1027 hPa
